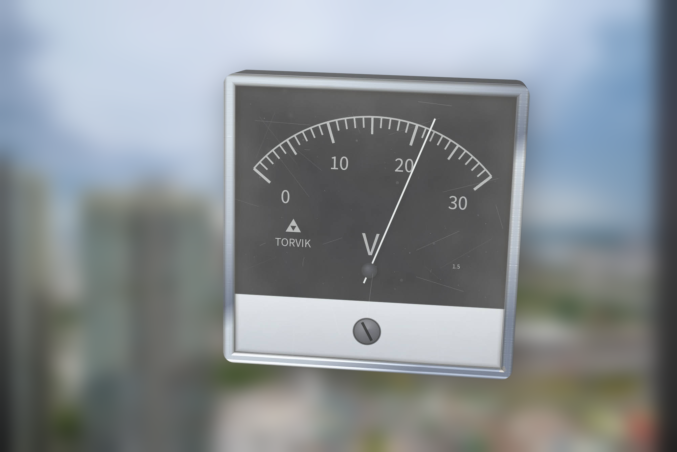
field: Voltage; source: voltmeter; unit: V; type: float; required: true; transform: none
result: 21.5 V
